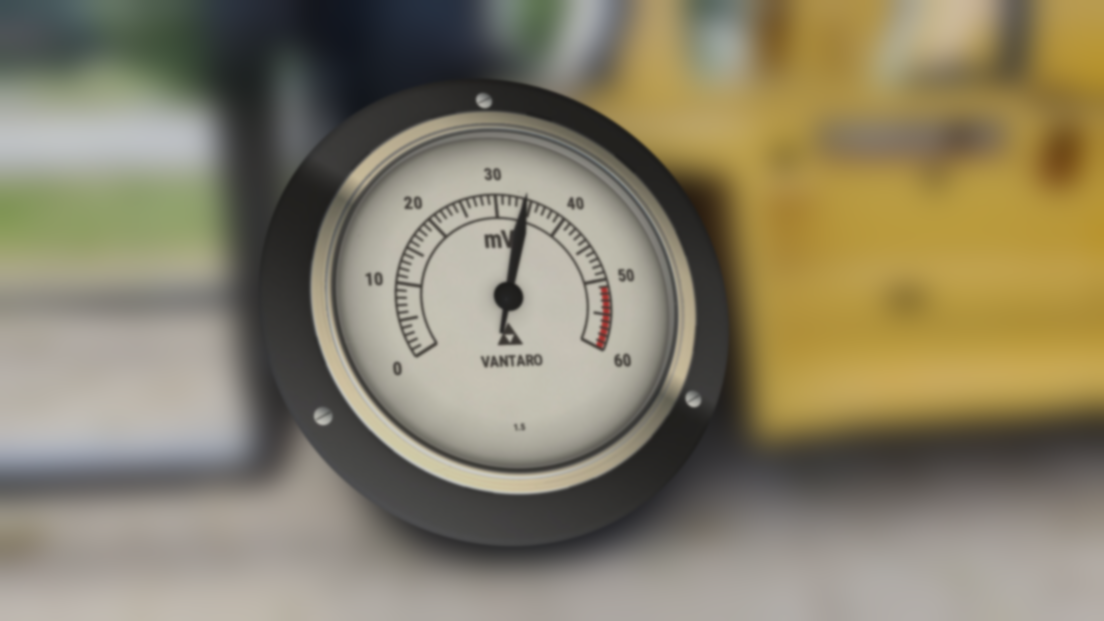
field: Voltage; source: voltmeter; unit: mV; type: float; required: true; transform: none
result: 34 mV
